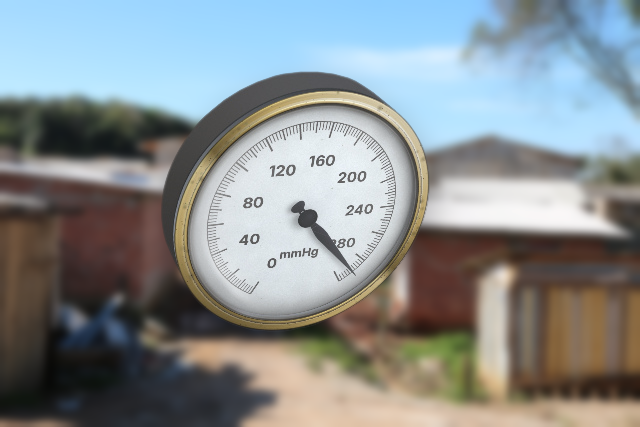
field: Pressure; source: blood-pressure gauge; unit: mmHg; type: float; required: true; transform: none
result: 290 mmHg
